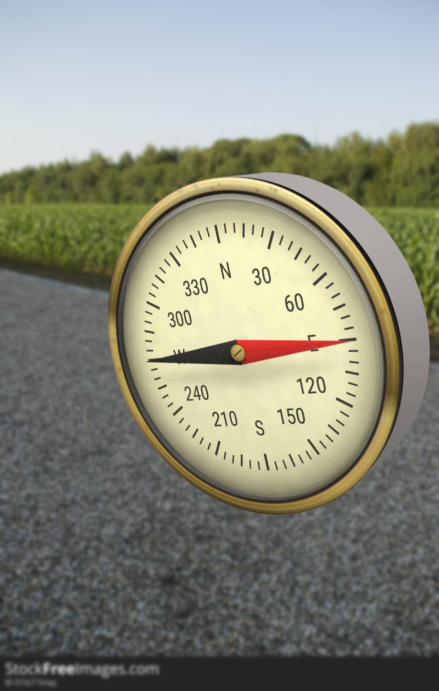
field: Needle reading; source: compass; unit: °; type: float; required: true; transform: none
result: 90 °
